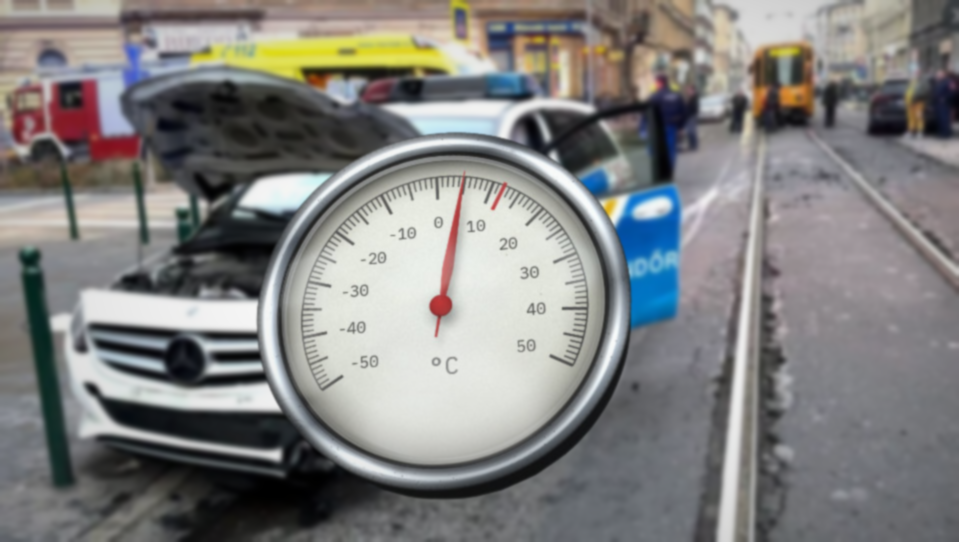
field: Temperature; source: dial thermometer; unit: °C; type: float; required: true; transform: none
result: 5 °C
